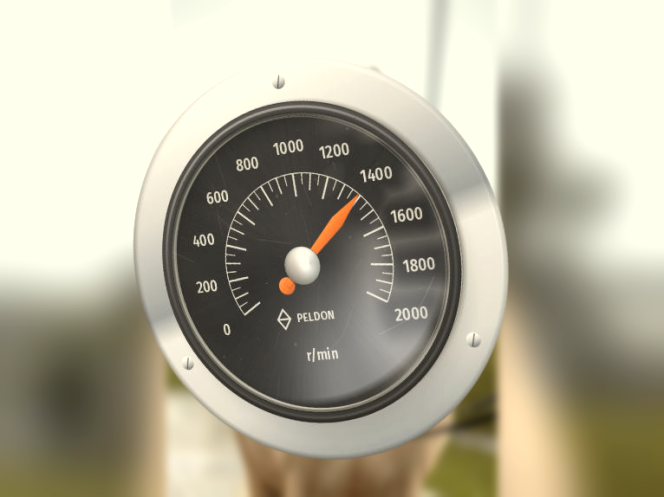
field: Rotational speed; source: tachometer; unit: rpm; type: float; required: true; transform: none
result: 1400 rpm
